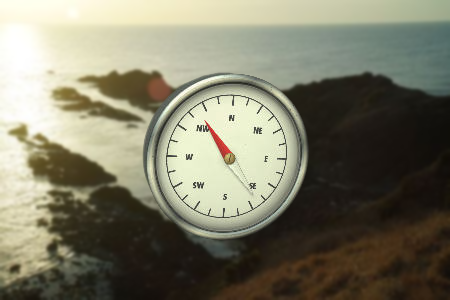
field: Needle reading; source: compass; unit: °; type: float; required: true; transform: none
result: 322.5 °
